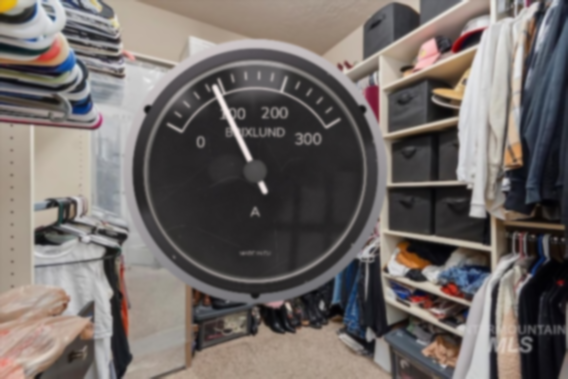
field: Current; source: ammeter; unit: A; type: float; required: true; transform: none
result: 90 A
